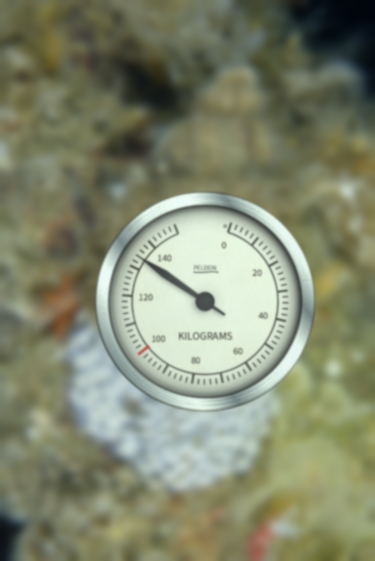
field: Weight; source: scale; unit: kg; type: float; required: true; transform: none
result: 134 kg
